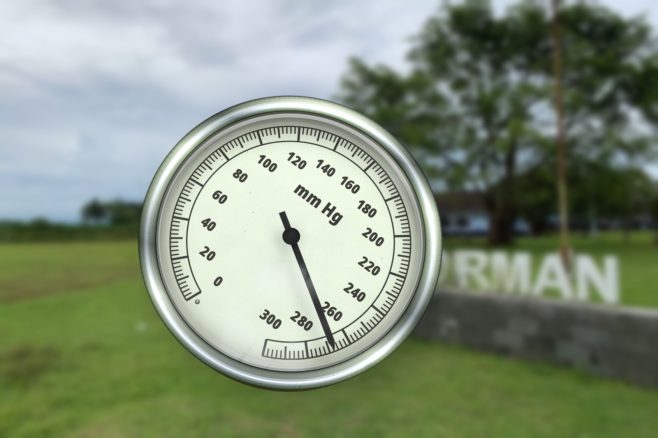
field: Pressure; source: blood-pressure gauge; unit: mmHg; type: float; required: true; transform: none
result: 268 mmHg
